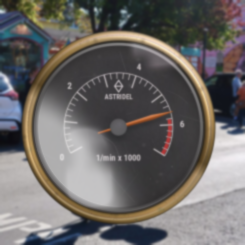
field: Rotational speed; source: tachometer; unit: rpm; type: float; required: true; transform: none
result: 5600 rpm
